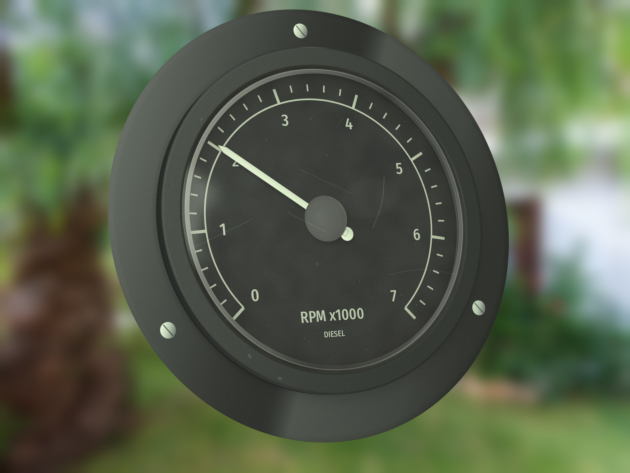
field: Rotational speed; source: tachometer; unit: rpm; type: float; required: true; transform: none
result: 2000 rpm
